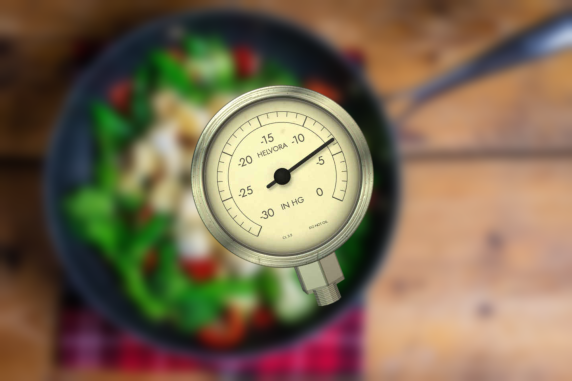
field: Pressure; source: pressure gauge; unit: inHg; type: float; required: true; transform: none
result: -6.5 inHg
